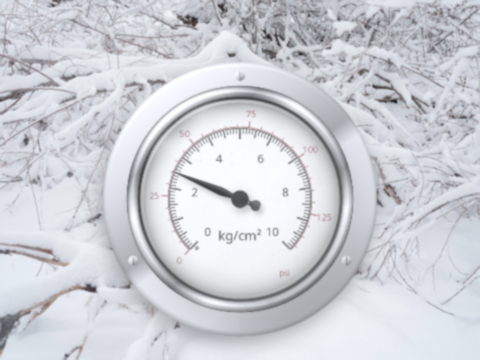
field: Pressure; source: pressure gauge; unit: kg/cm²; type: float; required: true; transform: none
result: 2.5 kg/cm²
